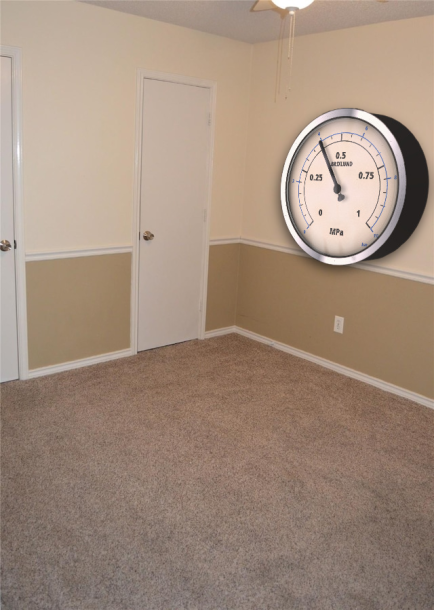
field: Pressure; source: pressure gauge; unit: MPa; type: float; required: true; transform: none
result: 0.4 MPa
